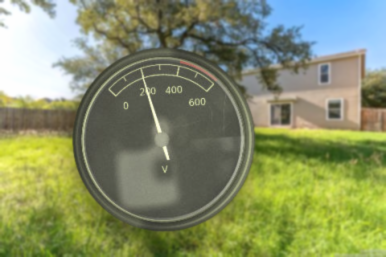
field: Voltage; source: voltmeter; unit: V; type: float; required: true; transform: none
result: 200 V
